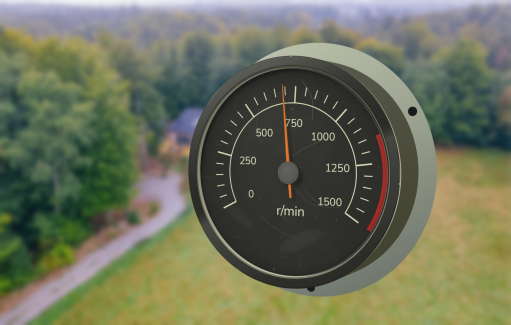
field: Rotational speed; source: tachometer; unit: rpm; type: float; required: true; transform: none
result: 700 rpm
